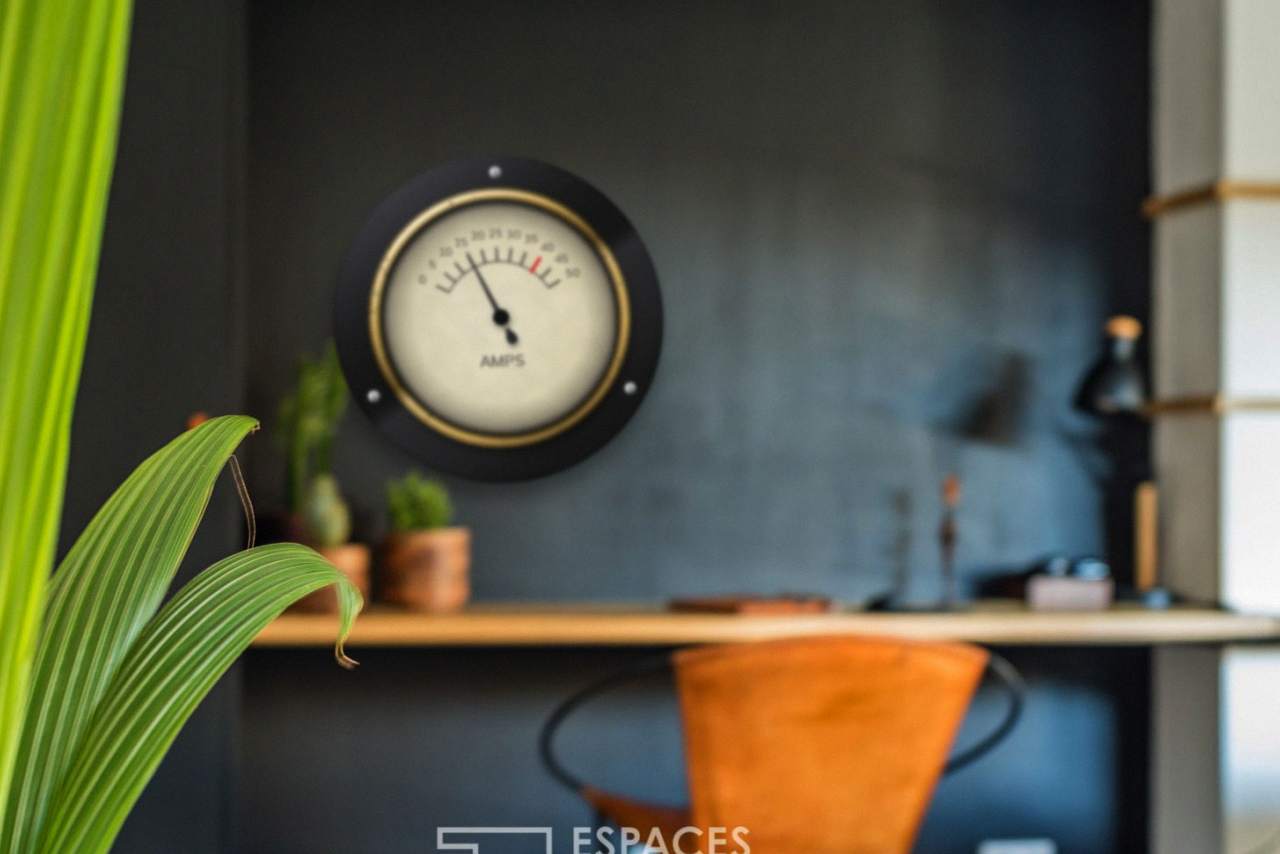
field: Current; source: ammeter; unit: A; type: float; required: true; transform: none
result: 15 A
